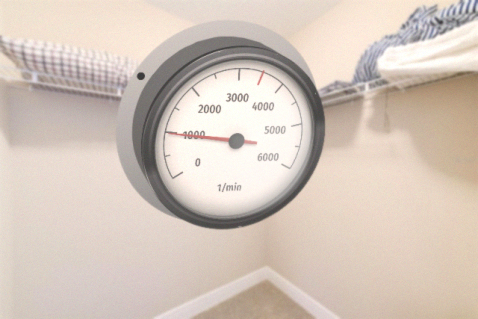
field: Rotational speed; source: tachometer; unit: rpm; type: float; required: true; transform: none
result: 1000 rpm
